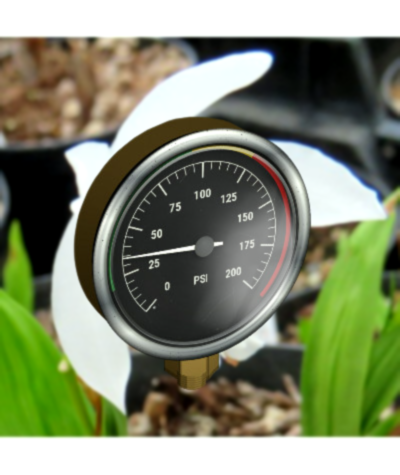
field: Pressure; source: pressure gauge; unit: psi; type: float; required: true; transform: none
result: 35 psi
